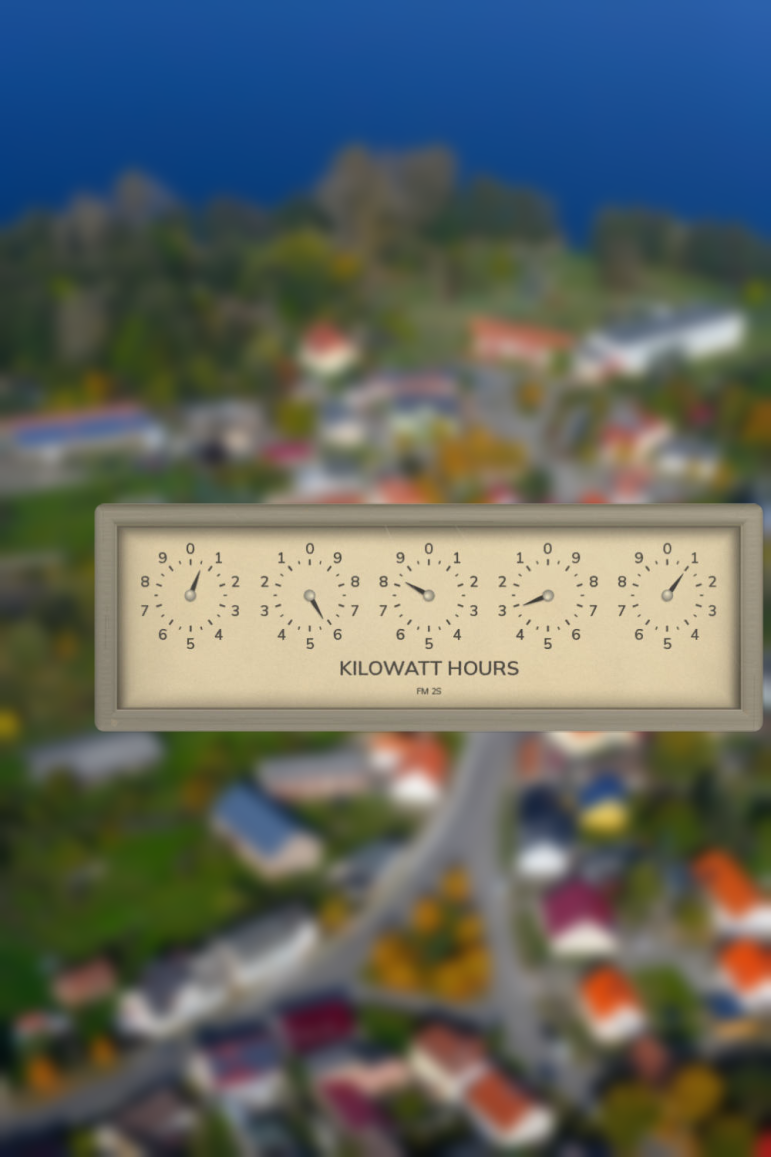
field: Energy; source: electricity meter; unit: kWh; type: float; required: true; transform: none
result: 5831 kWh
